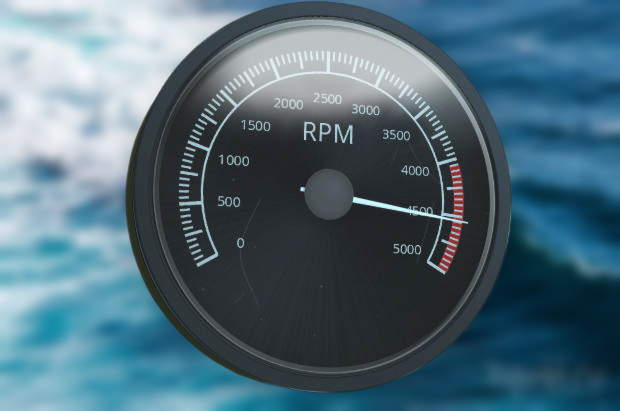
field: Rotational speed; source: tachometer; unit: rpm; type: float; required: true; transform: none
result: 4550 rpm
